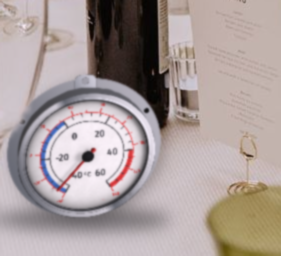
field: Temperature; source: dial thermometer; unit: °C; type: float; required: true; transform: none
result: -36 °C
